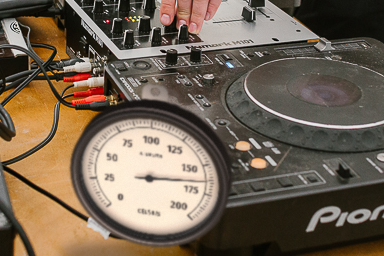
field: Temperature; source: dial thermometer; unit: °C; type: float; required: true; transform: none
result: 162.5 °C
